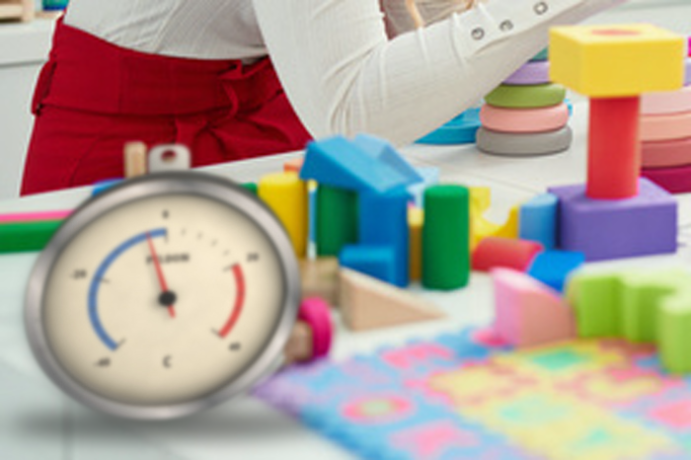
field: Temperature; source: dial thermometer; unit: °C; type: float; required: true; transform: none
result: -4 °C
